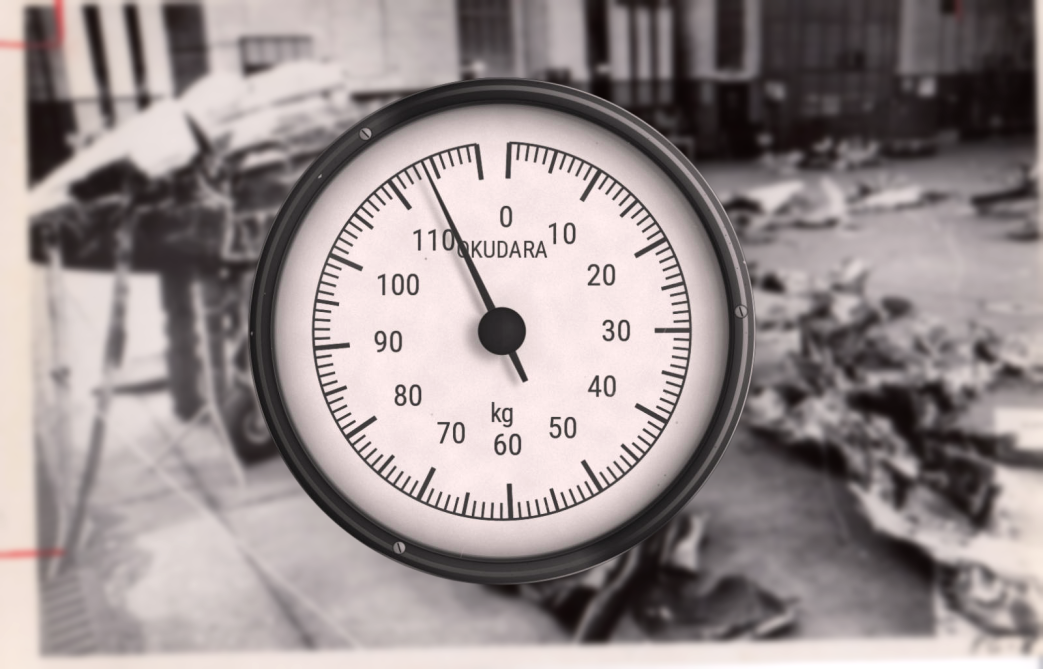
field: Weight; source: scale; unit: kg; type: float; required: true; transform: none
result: 114 kg
